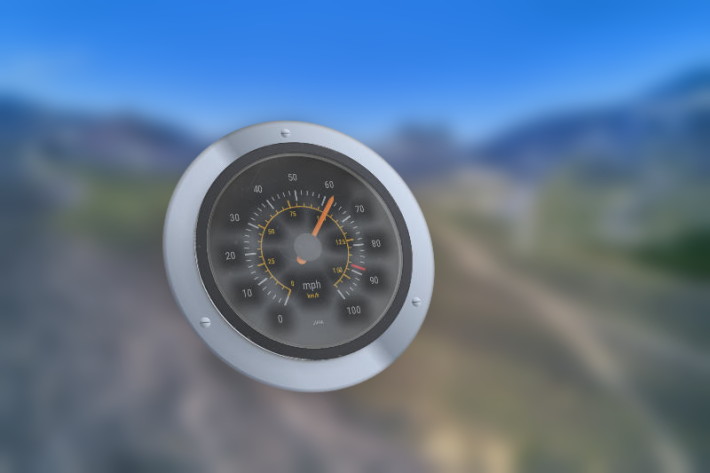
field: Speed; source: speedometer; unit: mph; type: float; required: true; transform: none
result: 62 mph
